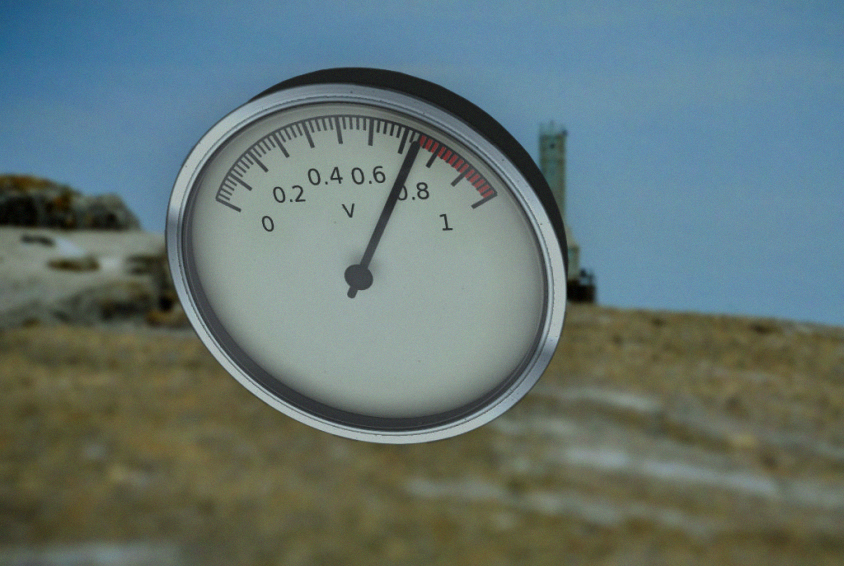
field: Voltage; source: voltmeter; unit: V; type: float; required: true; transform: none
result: 0.74 V
